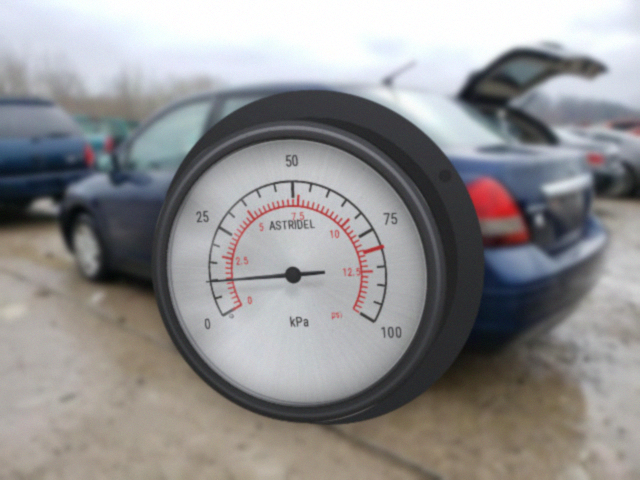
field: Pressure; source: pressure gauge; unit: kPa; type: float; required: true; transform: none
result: 10 kPa
